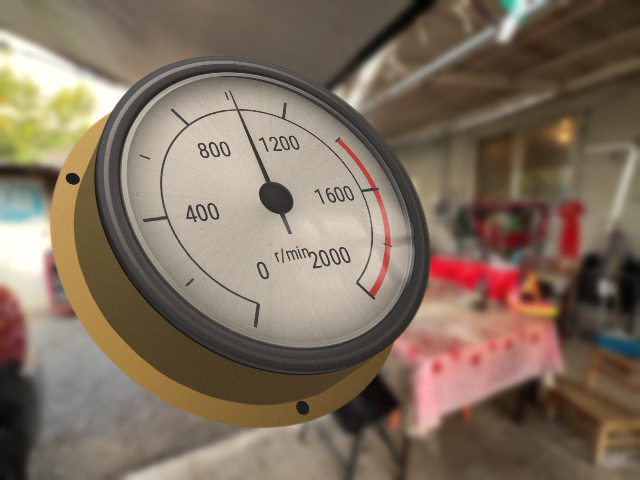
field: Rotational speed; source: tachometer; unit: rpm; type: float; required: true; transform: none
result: 1000 rpm
